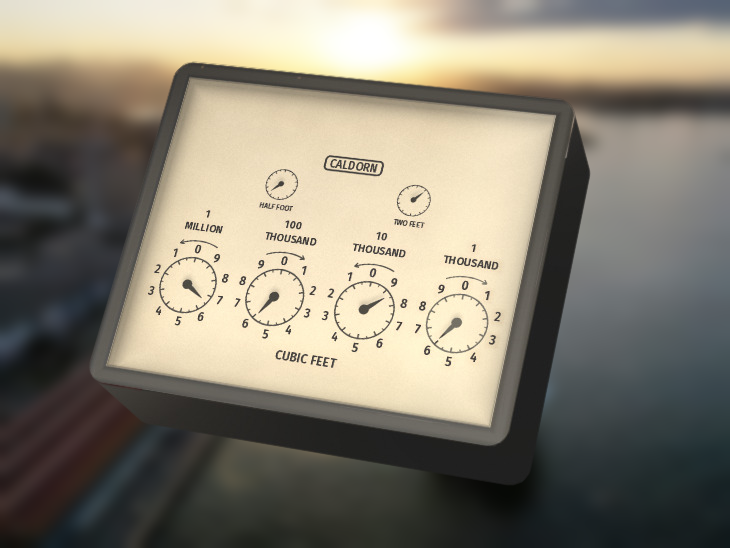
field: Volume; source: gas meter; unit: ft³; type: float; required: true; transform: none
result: 658600 ft³
